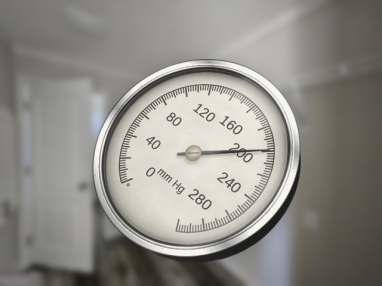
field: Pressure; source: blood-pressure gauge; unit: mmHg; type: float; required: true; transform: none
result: 200 mmHg
